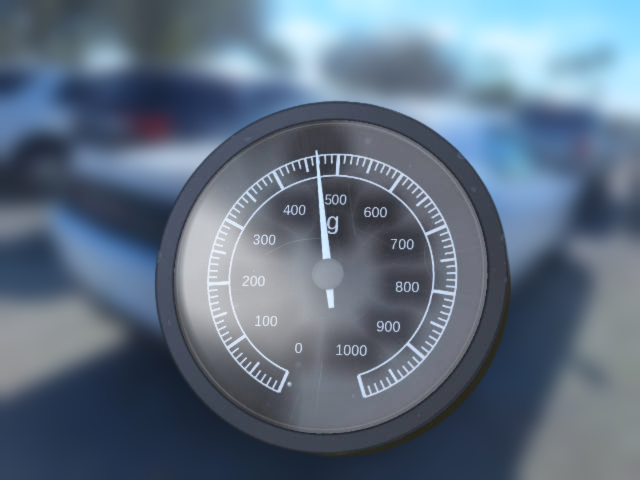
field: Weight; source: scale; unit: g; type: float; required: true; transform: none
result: 470 g
